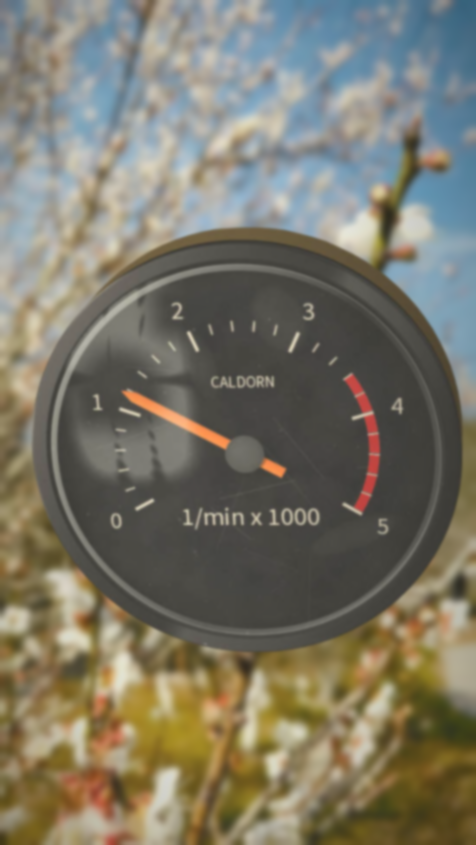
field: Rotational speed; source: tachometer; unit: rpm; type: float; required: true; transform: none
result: 1200 rpm
